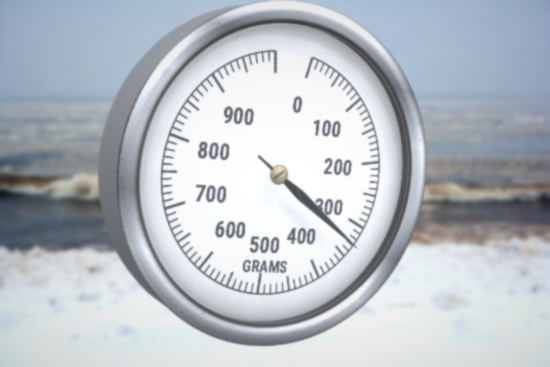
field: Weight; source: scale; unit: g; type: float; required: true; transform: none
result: 330 g
